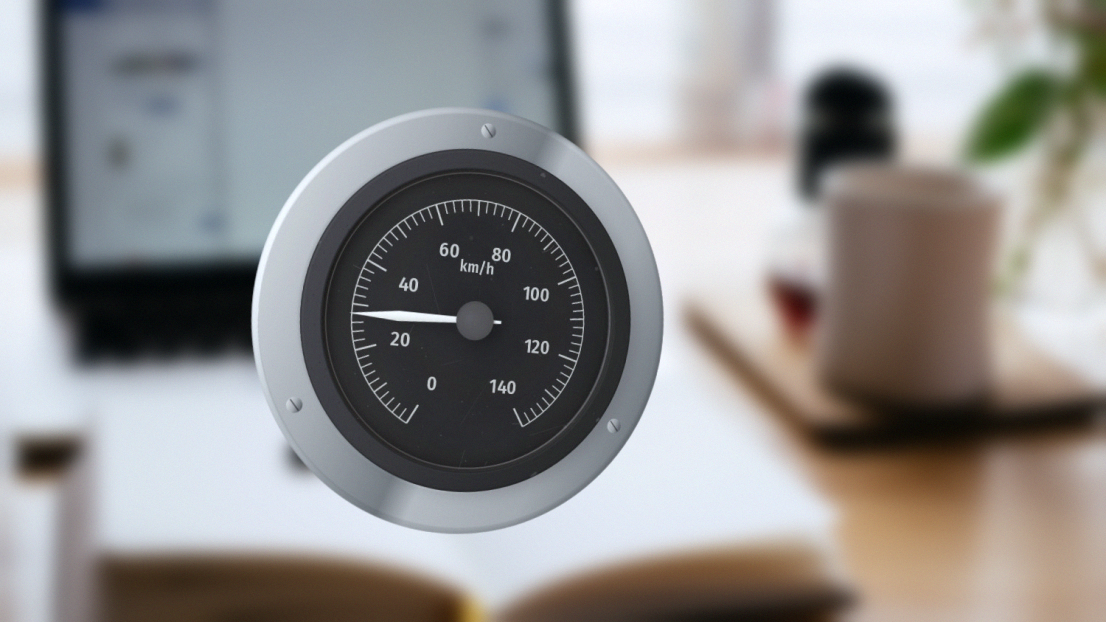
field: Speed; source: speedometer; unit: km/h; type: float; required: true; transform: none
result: 28 km/h
